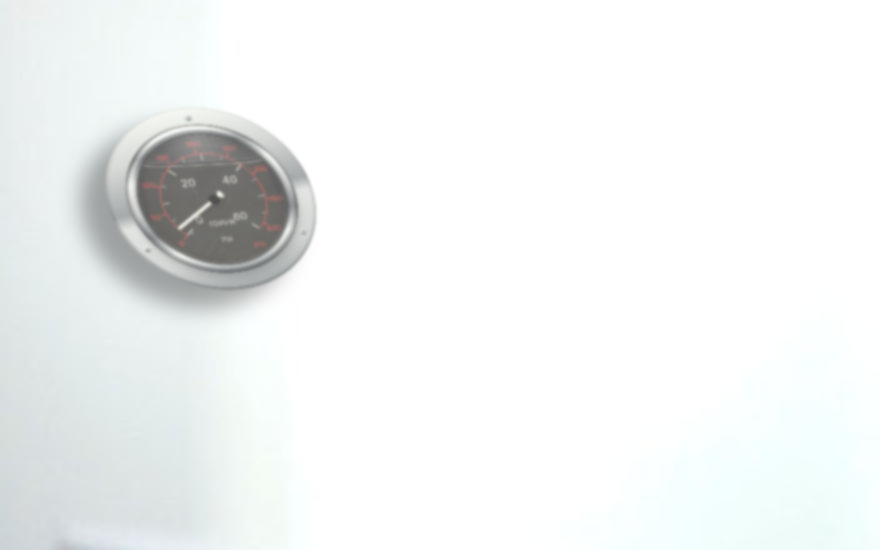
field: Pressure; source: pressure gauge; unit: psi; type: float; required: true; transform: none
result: 2.5 psi
